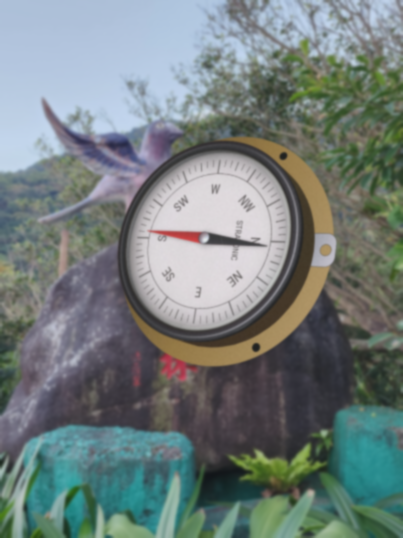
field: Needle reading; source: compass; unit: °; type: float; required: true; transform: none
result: 185 °
